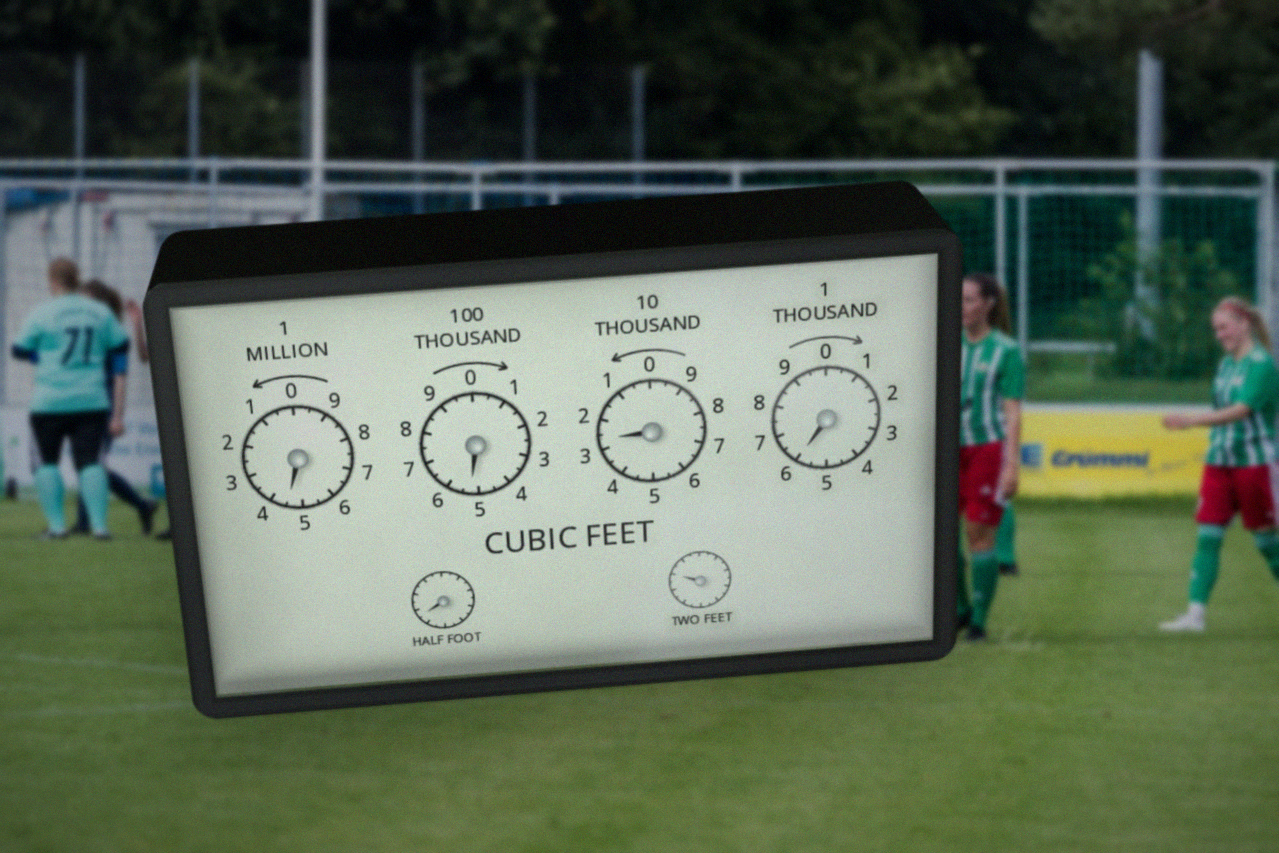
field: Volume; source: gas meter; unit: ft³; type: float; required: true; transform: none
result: 452600 ft³
